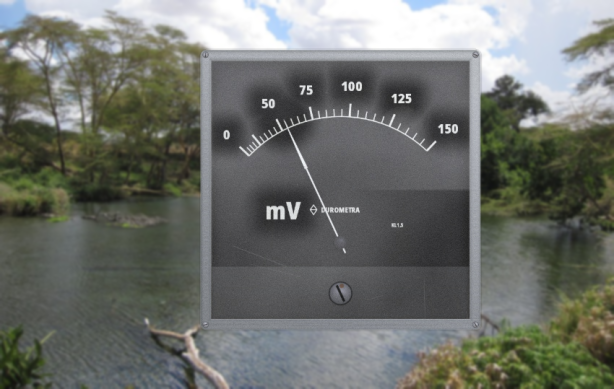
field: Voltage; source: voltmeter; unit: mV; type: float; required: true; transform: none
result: 55 mV
